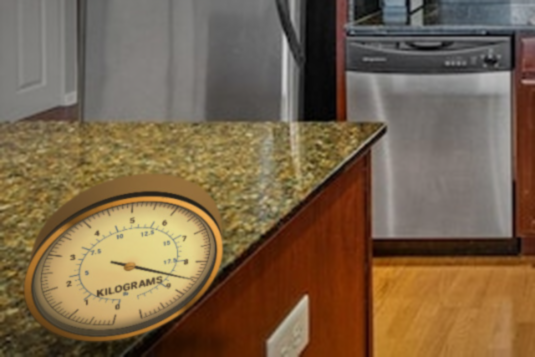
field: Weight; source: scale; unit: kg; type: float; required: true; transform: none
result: 8.5 kg
